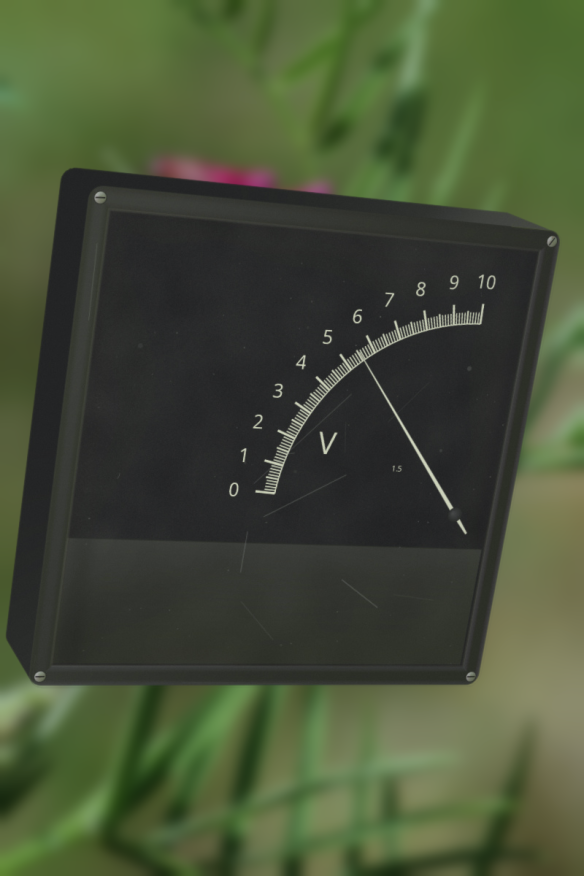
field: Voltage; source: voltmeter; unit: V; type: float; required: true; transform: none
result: 5.5 V
